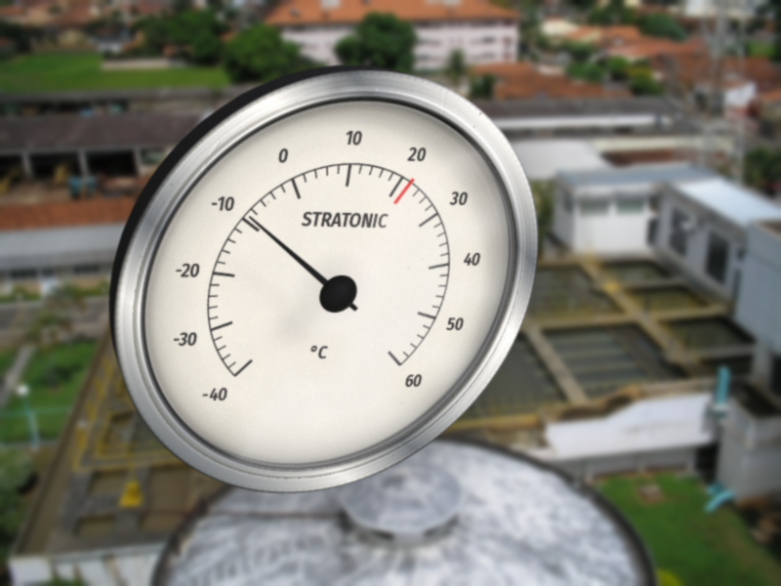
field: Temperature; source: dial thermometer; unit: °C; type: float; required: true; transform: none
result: -9 °C
